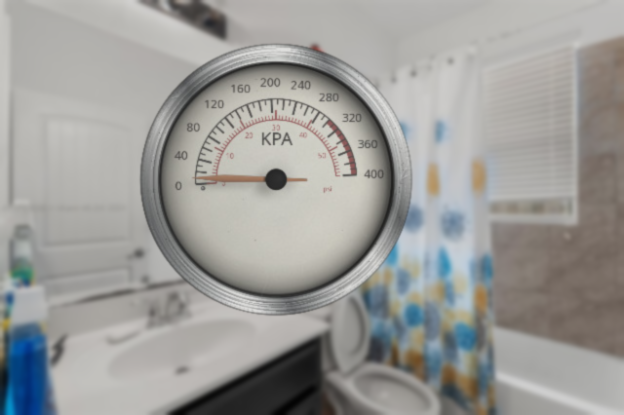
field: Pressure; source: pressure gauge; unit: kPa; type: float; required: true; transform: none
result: 10 kPa
